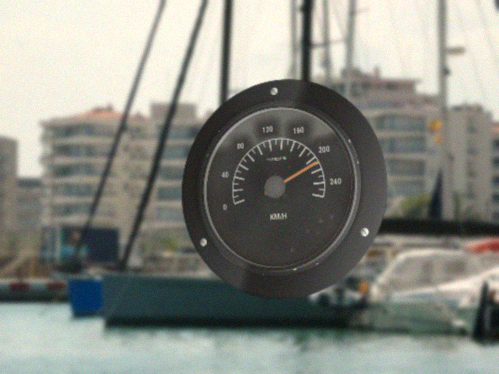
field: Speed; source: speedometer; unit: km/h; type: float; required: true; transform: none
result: 210 km/h
